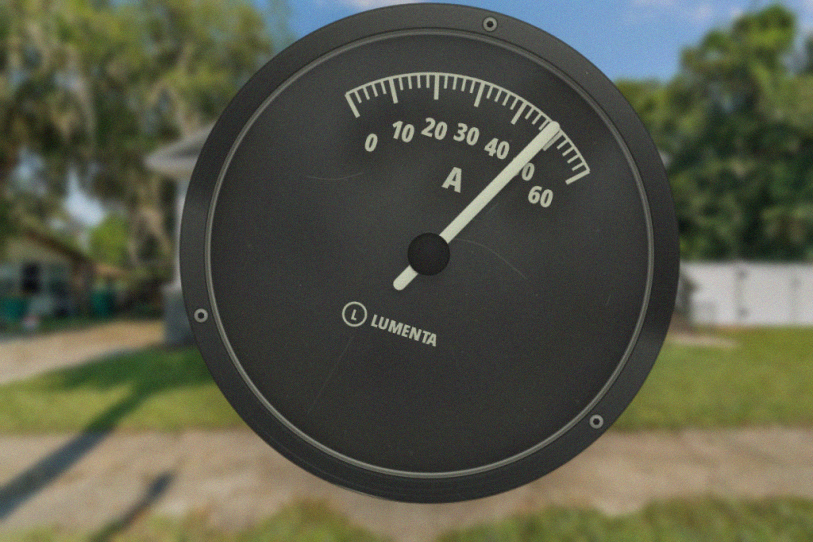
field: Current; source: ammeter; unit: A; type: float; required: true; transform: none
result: 48 A
